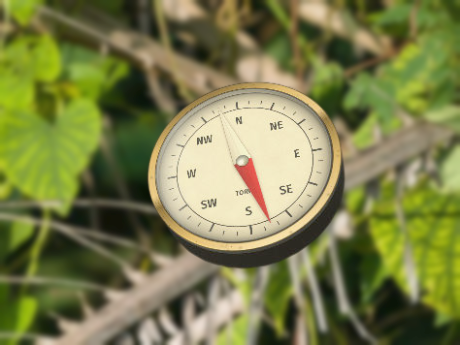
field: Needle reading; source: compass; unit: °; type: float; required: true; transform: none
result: 165 °
